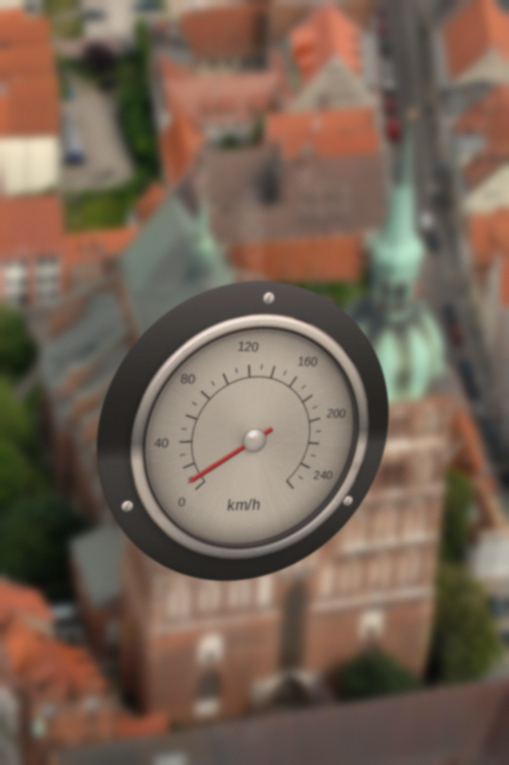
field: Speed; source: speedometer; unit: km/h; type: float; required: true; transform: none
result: 10 km/h
